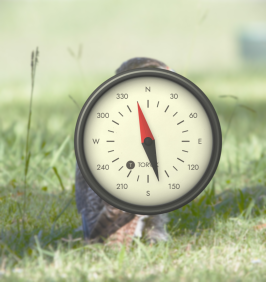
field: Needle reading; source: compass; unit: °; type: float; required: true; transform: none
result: 345 °
